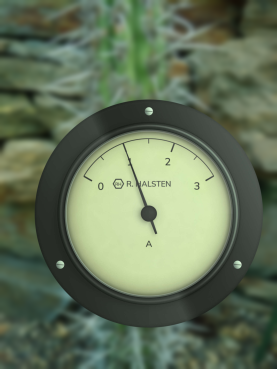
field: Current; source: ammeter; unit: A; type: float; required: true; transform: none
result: 1 A
